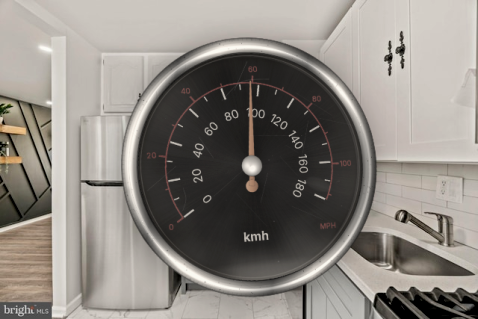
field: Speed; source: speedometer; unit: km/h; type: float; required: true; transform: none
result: 95 km/h
